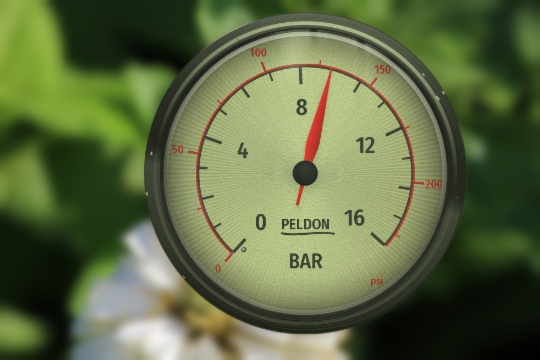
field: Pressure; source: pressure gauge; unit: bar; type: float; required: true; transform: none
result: 9 bar
